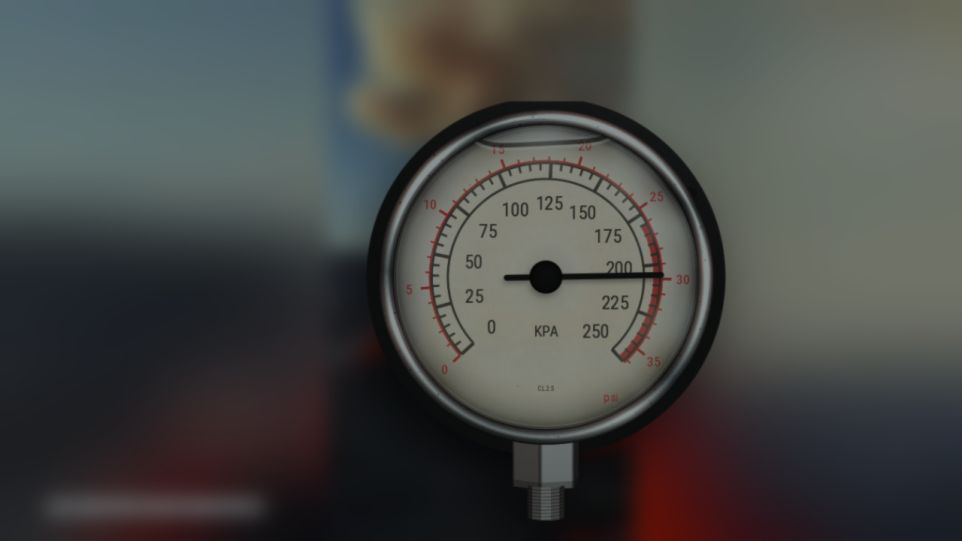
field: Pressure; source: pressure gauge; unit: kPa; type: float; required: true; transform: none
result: 205 kPa
